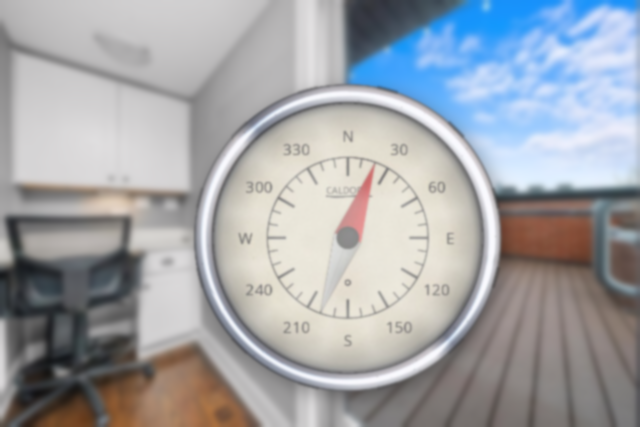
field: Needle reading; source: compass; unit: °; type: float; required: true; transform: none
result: 20 °
